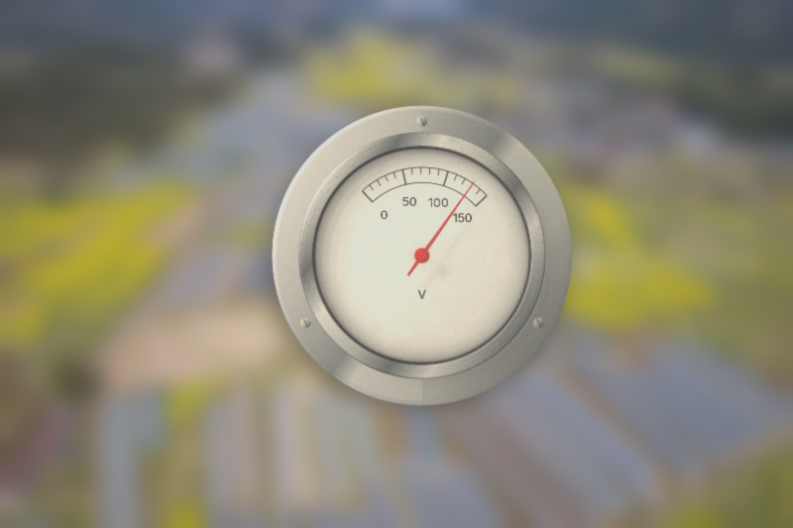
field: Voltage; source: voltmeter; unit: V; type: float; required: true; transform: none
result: 130 V
